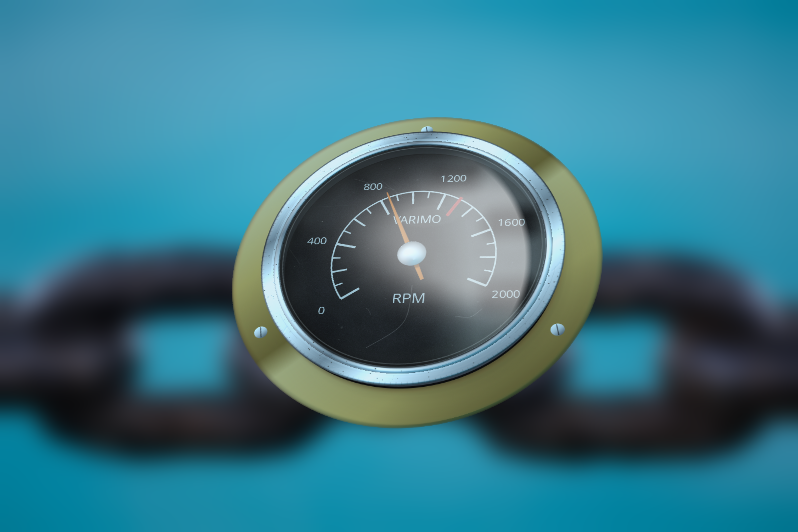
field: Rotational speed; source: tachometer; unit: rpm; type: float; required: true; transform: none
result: 850 rpm
